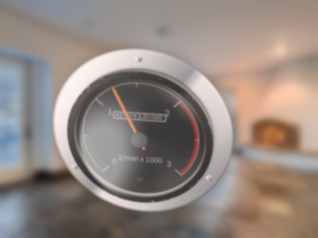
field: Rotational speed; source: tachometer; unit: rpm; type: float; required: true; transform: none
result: 1250 rpm
